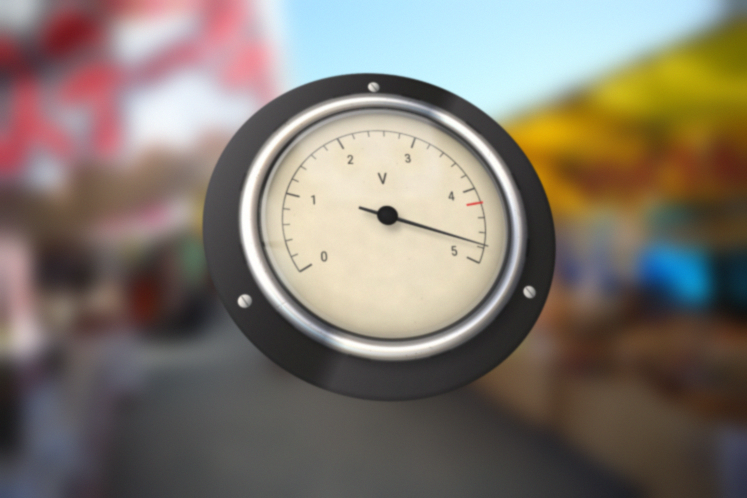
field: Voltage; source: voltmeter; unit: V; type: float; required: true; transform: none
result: 4.8 V
